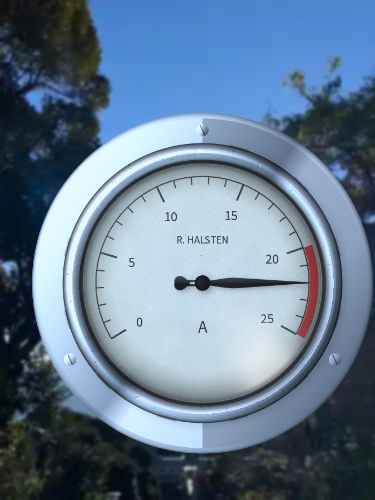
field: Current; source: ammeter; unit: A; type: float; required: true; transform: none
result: 22 A
